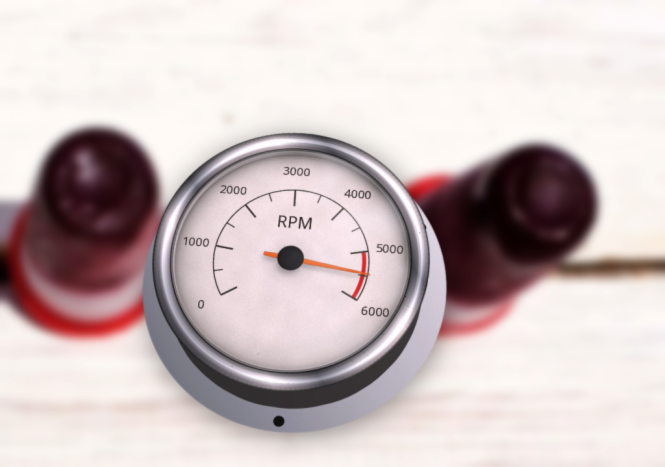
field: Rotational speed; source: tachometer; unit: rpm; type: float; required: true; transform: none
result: 5500 rpm
